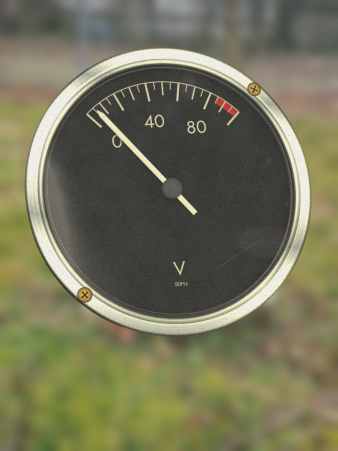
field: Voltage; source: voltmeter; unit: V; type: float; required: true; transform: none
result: 5 V
